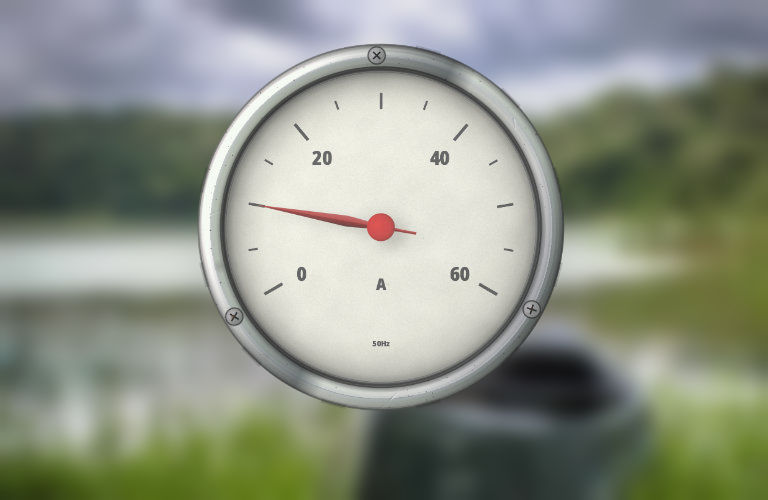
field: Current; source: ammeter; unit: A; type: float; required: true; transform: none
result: 10 A
